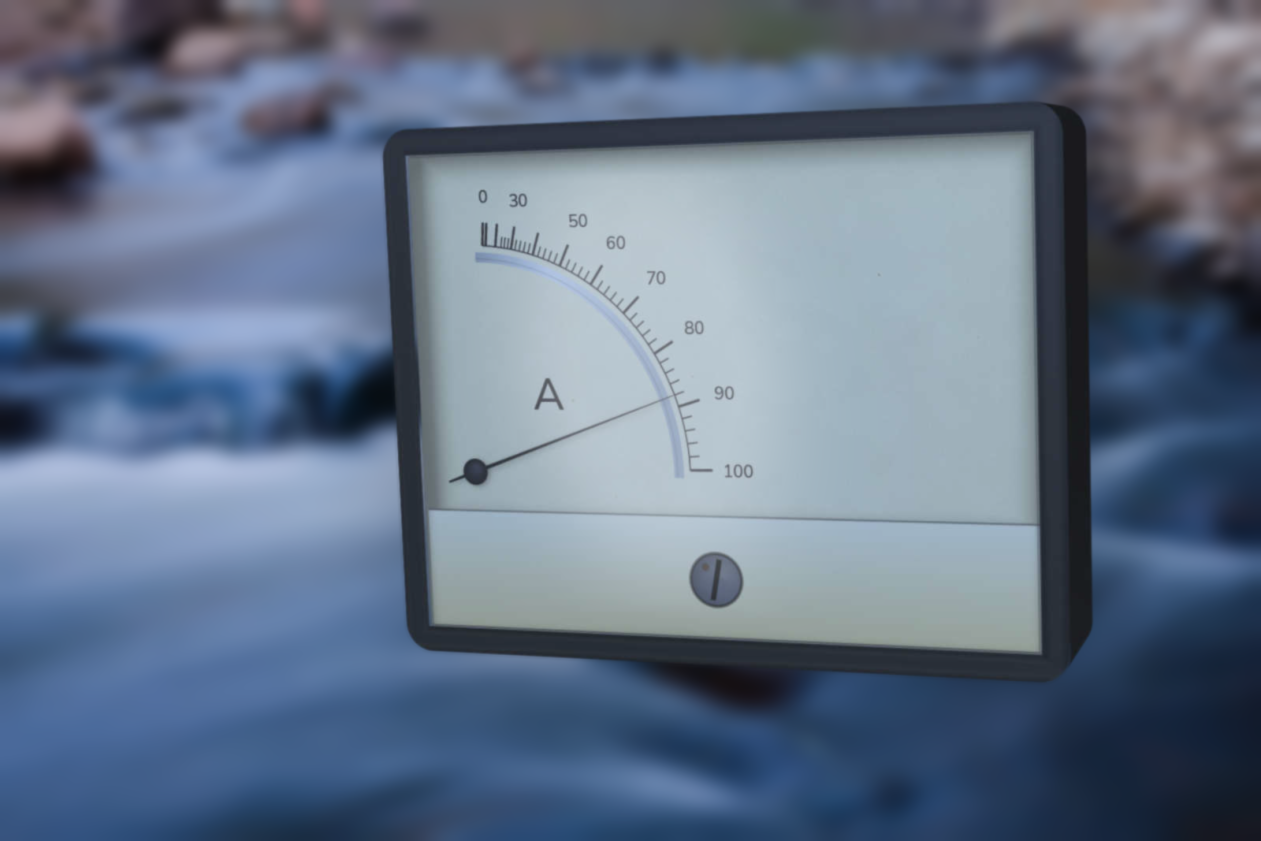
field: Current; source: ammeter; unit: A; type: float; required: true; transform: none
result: 88 A
